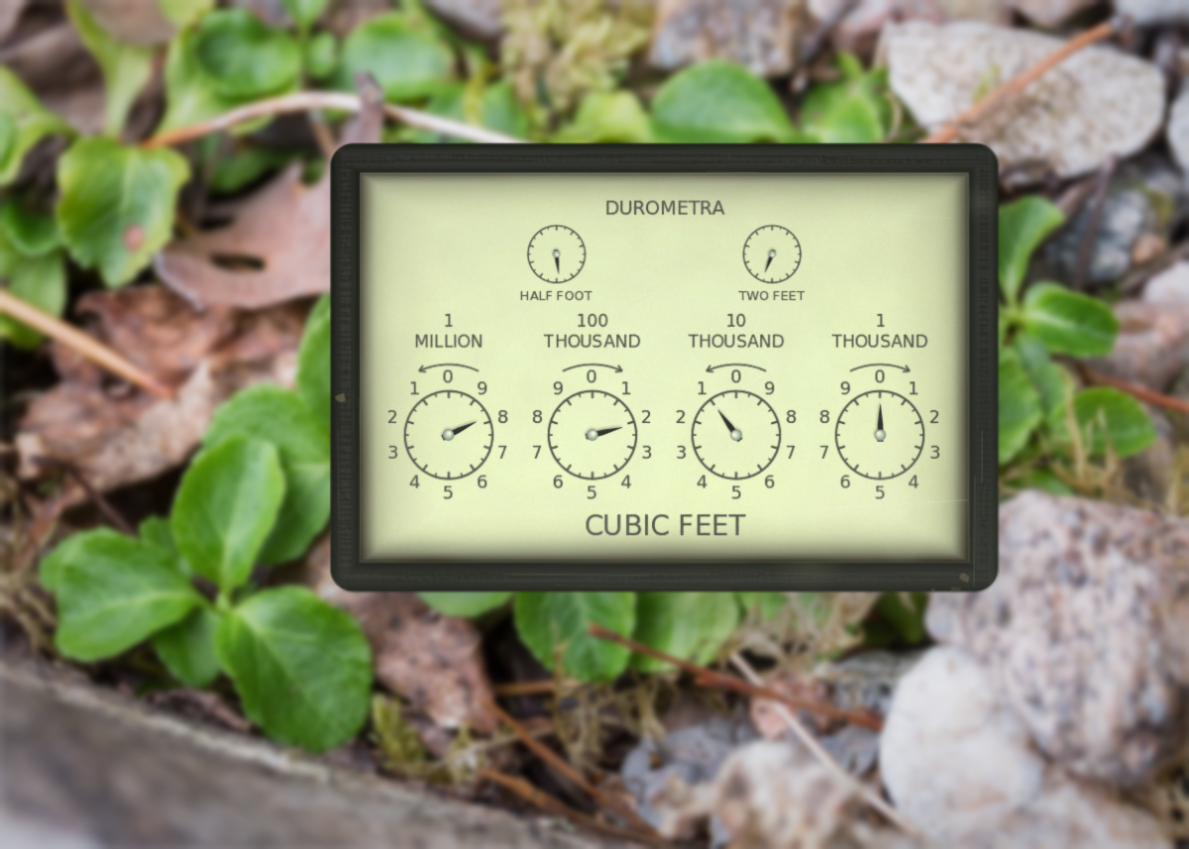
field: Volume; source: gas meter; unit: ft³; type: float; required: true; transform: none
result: 821000 ft³
